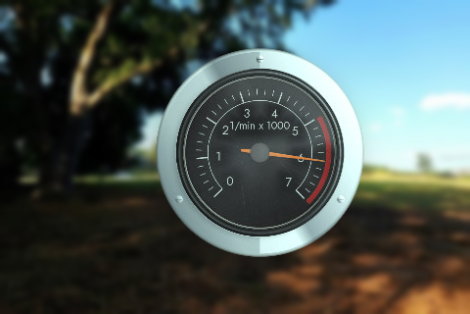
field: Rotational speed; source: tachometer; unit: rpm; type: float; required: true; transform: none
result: 6000 rpm
